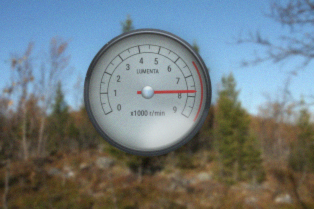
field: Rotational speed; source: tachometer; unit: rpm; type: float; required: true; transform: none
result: 7750 rpm
